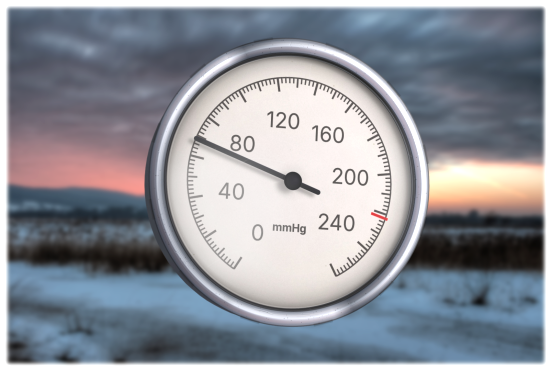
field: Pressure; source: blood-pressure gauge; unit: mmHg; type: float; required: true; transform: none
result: 68 mmHg
